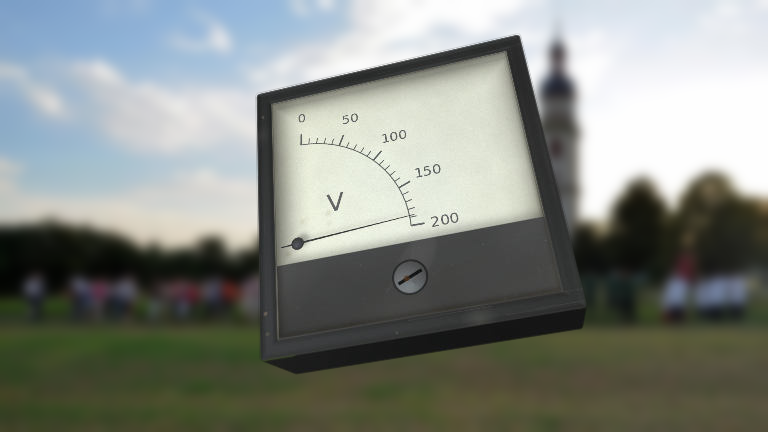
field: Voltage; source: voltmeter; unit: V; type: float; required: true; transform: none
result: 190 V
